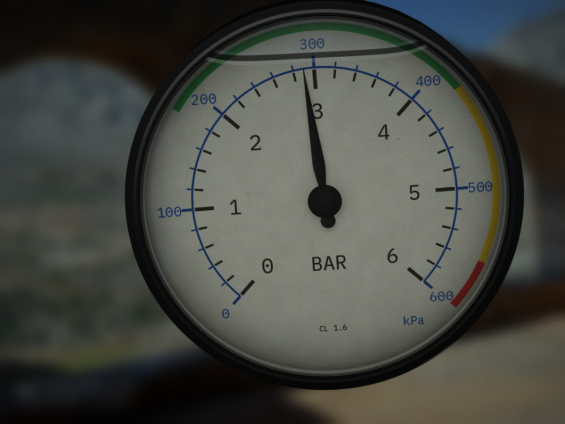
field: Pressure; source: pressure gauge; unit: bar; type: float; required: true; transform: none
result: 2.9 bar
